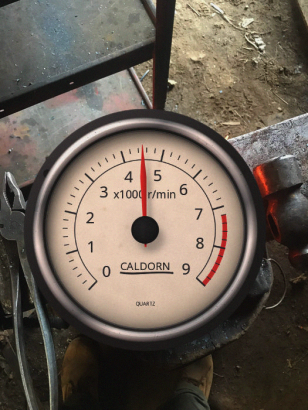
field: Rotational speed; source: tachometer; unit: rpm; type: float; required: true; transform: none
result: 4500 rpm
